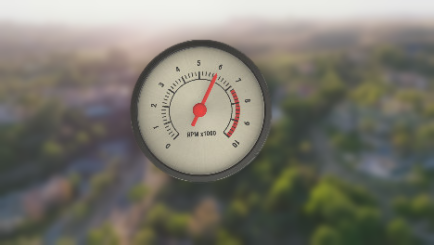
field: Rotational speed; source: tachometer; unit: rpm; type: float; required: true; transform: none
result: 6000 rpm
